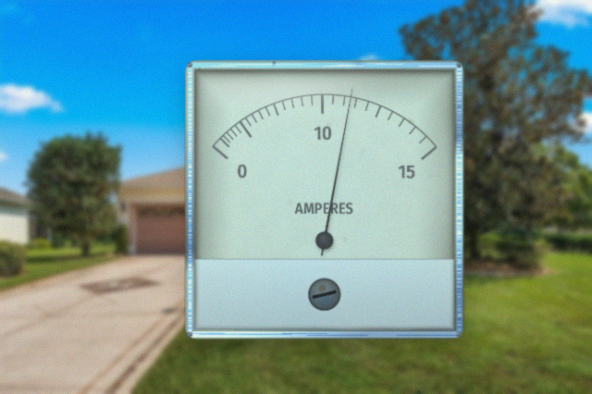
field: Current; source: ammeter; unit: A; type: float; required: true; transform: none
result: 11.25 A
